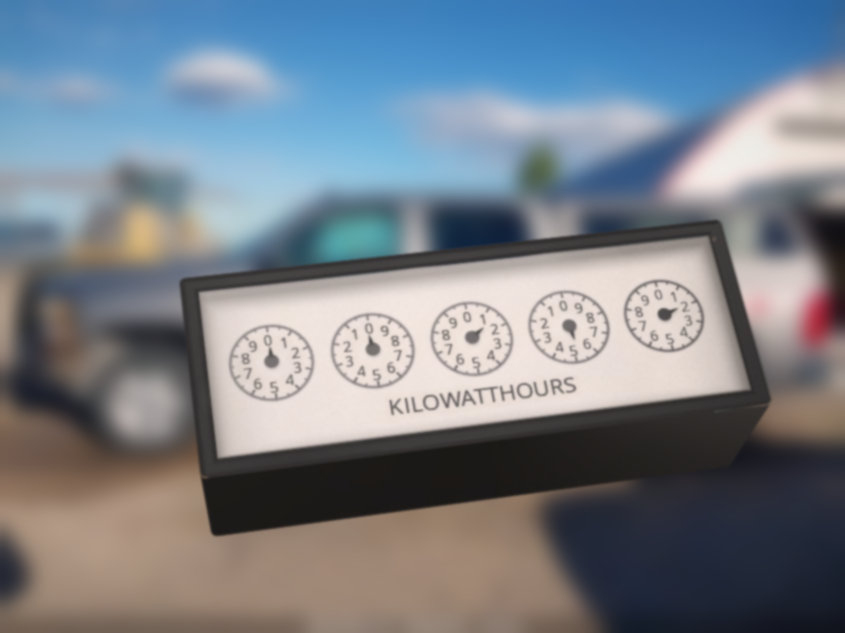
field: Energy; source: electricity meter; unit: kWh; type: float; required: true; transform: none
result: 152 kWh
